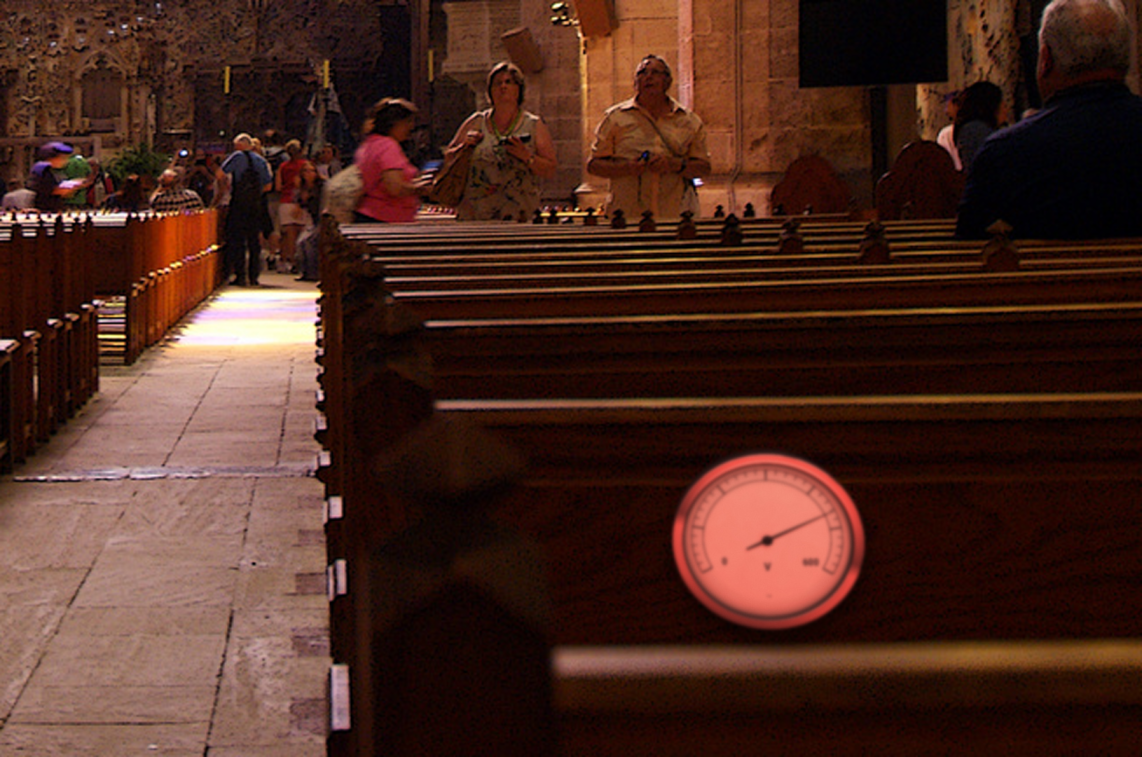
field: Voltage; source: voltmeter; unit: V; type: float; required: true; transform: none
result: 460 V
